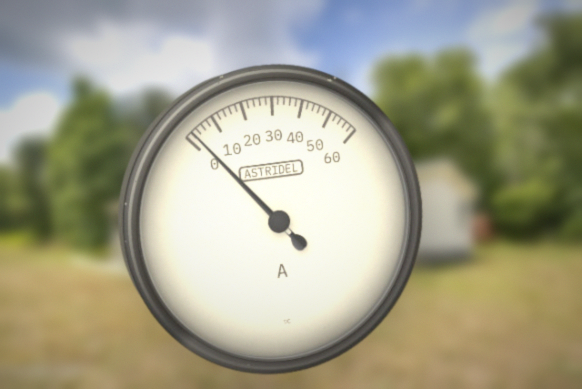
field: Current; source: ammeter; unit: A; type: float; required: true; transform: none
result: 2 A
